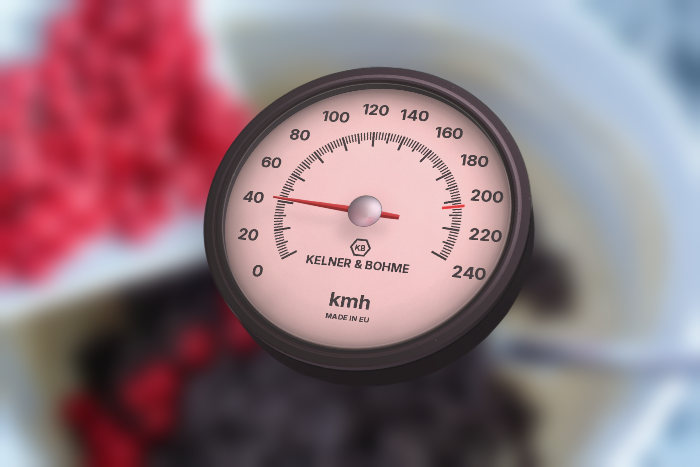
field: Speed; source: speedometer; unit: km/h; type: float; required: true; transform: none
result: 40 km/h
